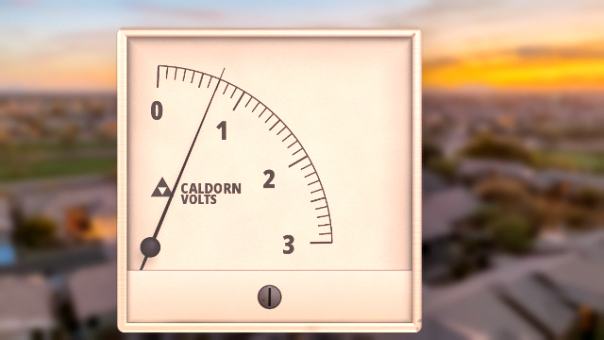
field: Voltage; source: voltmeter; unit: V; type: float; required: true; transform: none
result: 0.7 V
